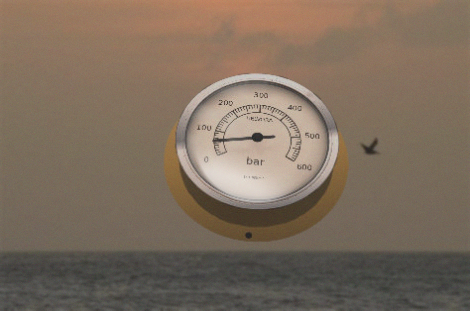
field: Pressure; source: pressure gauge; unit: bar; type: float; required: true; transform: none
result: 50 bar
